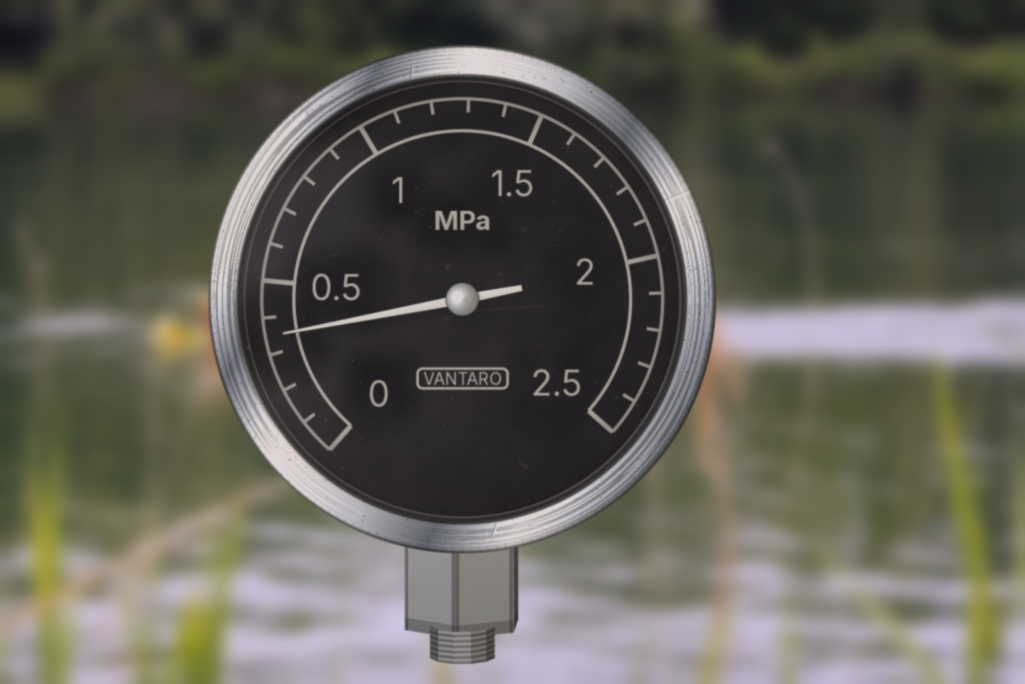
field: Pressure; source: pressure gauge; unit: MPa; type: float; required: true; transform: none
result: 0.35 MPa
